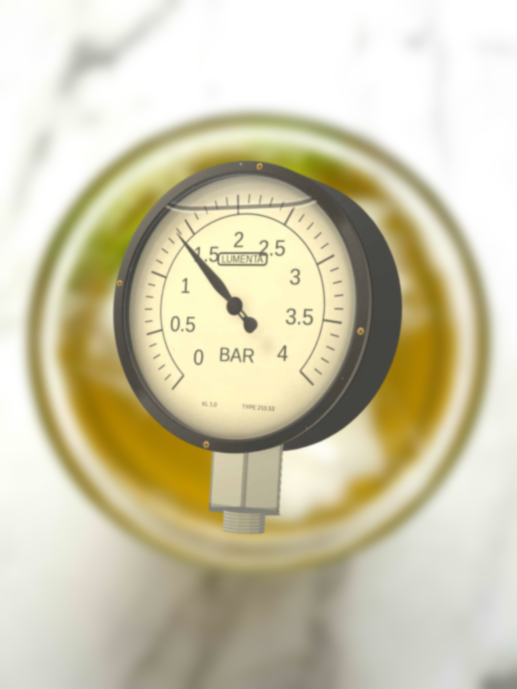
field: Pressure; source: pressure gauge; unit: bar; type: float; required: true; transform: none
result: 1.4 bar
